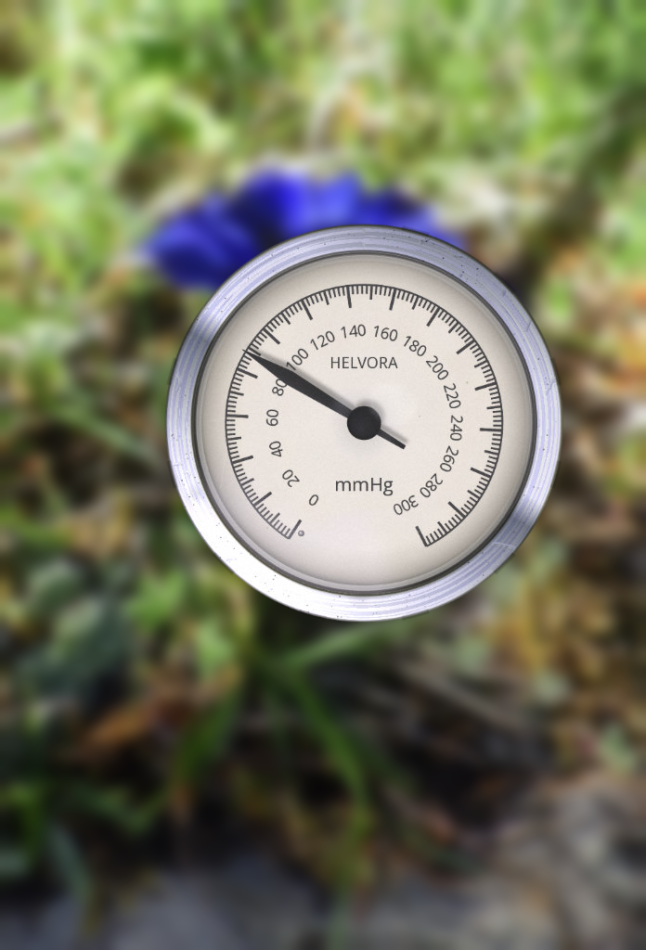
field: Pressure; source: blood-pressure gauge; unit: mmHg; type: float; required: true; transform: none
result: 88 mmHg
